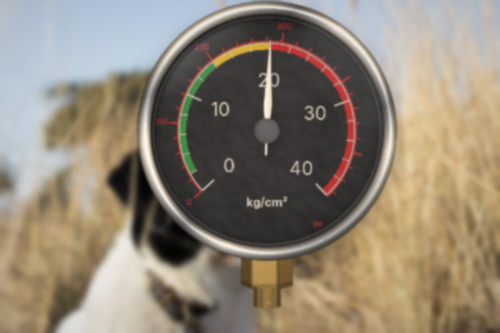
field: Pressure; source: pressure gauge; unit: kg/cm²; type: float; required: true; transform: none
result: 20 kg/cm²
